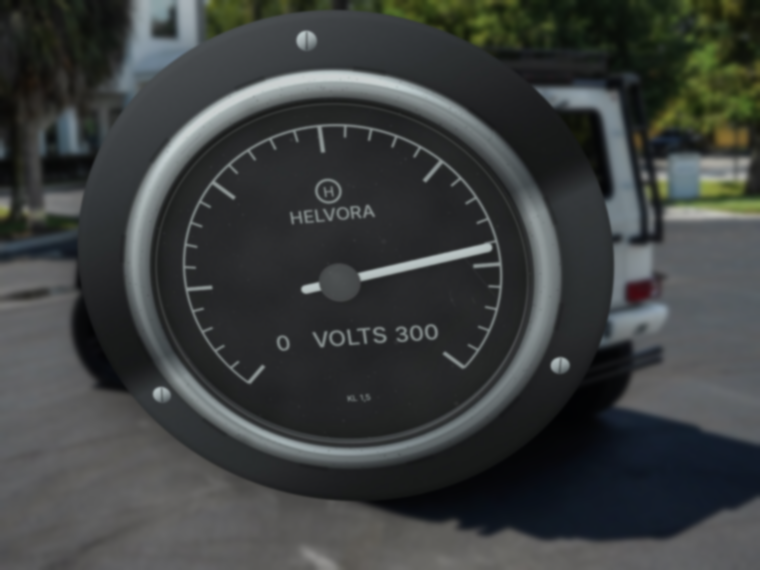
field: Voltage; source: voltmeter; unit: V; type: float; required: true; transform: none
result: 240 V
